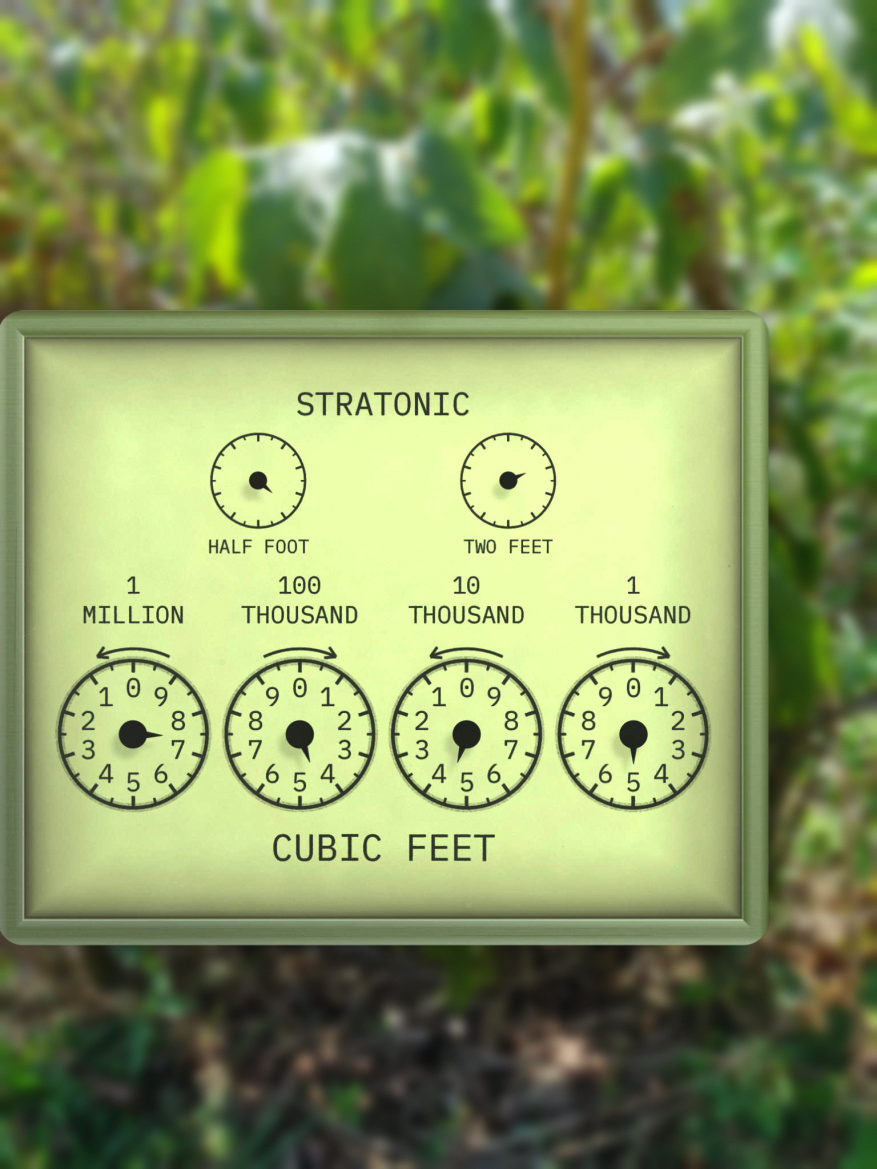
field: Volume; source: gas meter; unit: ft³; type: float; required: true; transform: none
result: 744500 ft³
